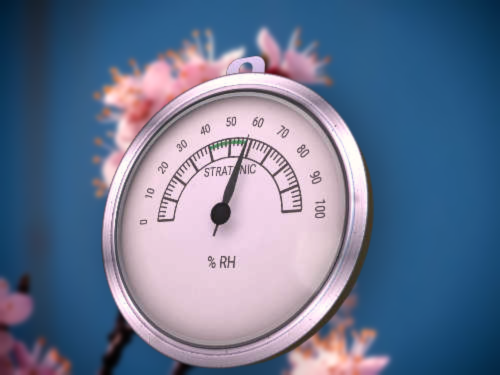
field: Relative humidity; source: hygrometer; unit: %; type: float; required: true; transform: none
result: 60 %
